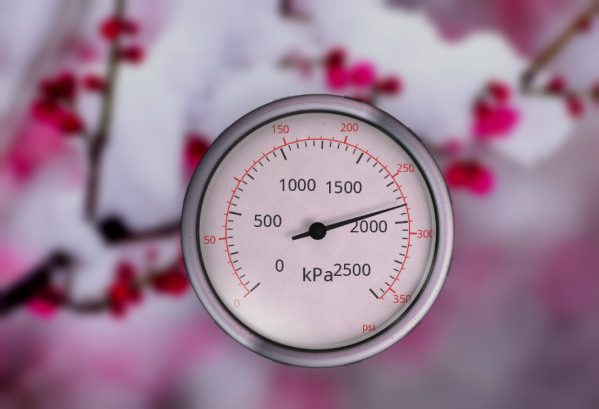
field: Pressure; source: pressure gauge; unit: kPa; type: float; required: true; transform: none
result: 1900 kPa
